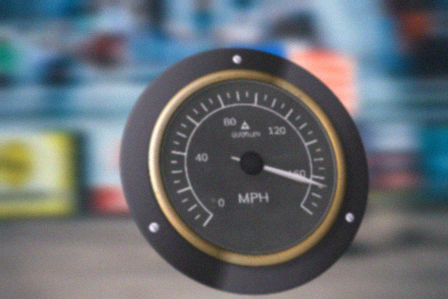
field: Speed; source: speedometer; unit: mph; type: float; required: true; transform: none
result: 165 mph
